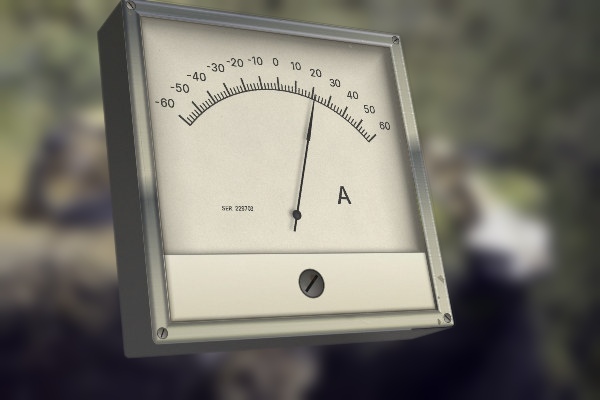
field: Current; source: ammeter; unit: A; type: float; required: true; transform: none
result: 20 A
